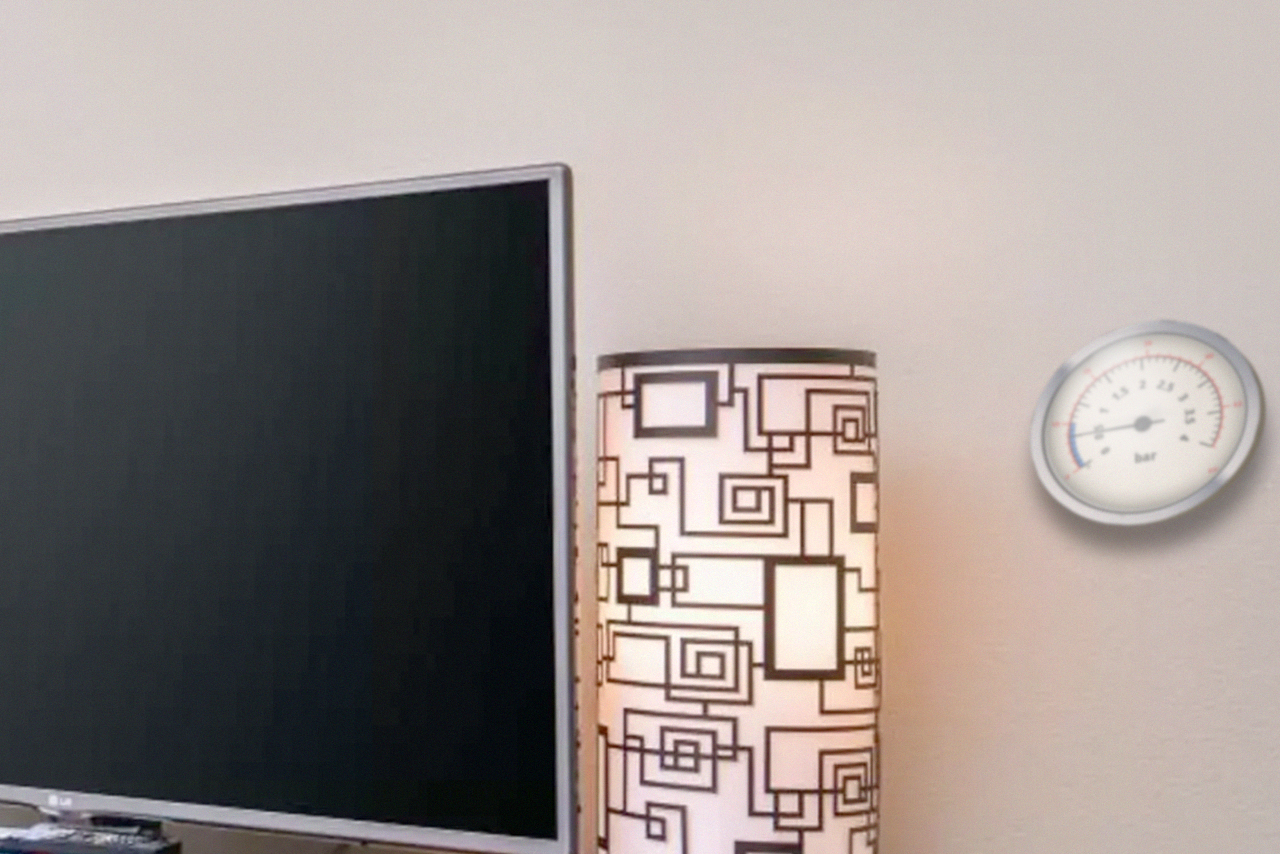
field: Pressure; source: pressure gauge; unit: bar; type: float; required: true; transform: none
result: 0.5 bar
